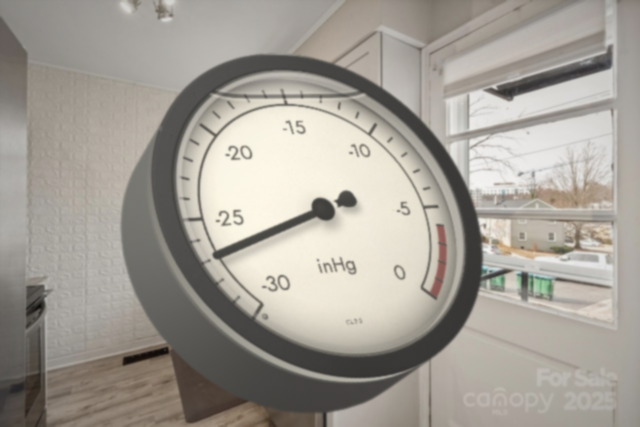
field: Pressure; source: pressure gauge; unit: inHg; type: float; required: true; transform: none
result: -27 inHg
